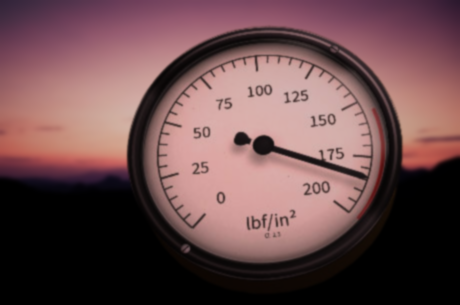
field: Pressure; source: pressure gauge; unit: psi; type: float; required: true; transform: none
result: 185 psi
